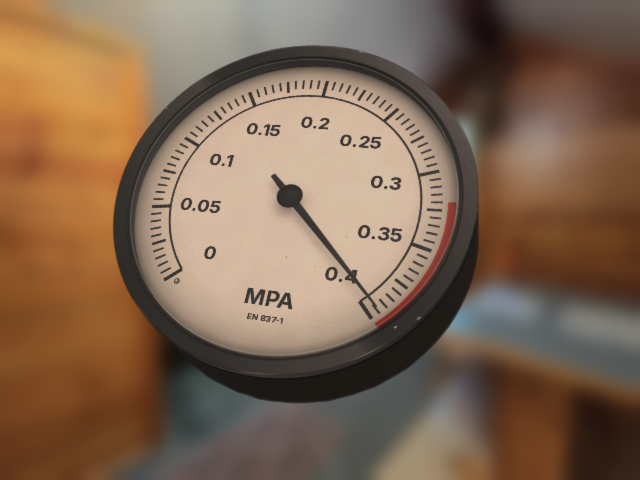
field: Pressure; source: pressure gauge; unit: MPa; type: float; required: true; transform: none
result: 0.395 MPa
